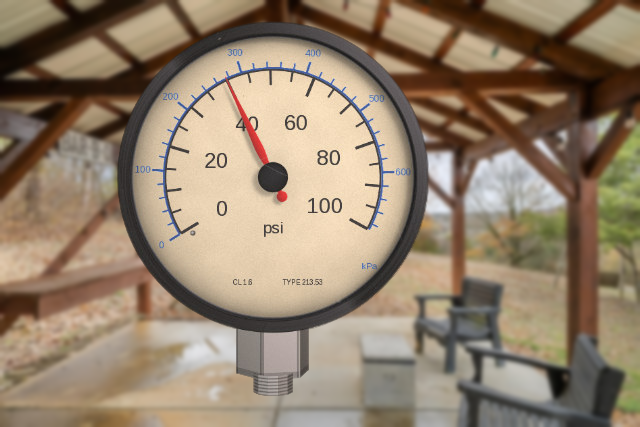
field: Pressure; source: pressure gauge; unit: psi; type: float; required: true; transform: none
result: 40 psi
